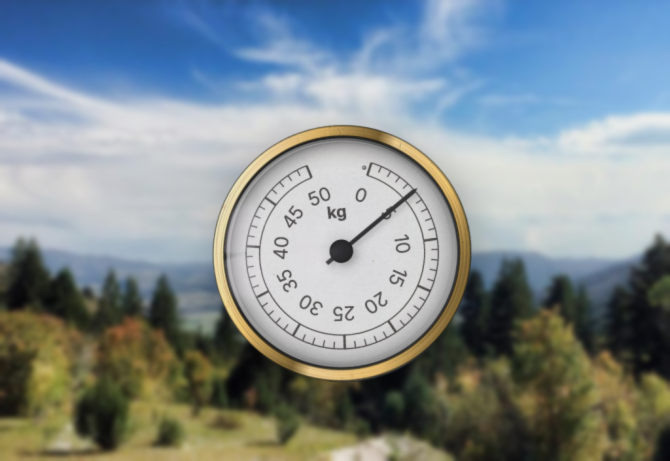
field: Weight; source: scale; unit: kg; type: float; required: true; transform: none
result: 5 kg
